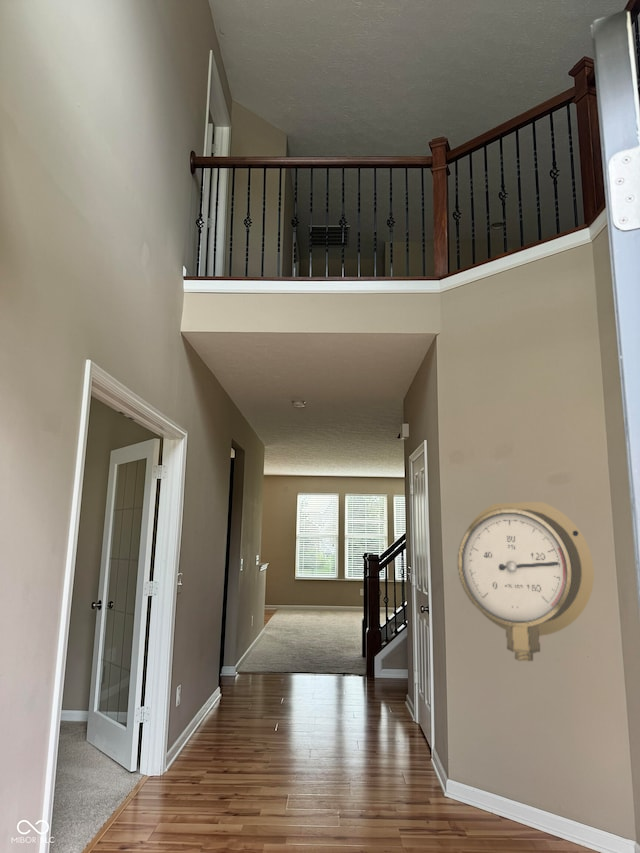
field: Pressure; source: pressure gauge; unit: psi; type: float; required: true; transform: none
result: 130 psi
